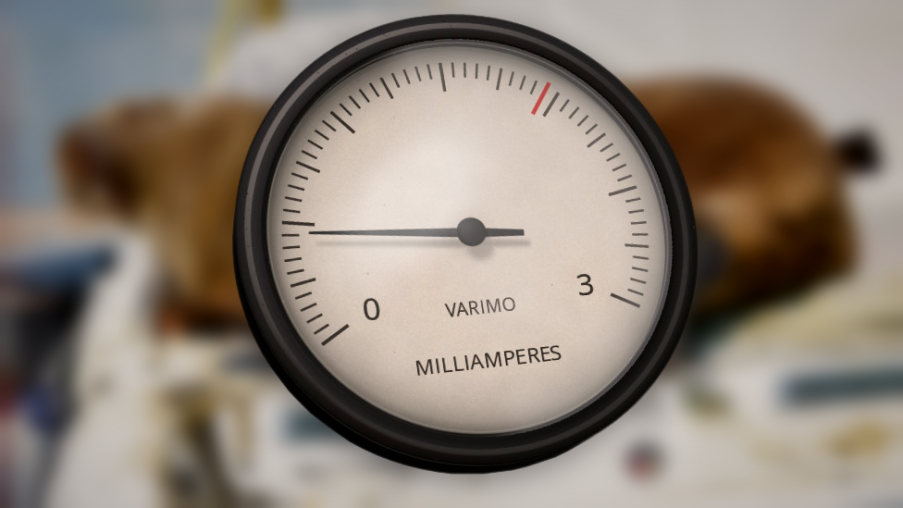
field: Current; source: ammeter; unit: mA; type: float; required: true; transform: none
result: 0.45 mA
